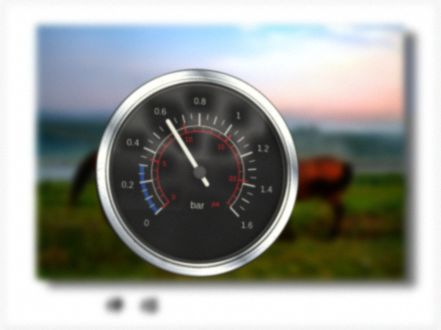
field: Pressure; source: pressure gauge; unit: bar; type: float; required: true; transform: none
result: 0.6 bar
